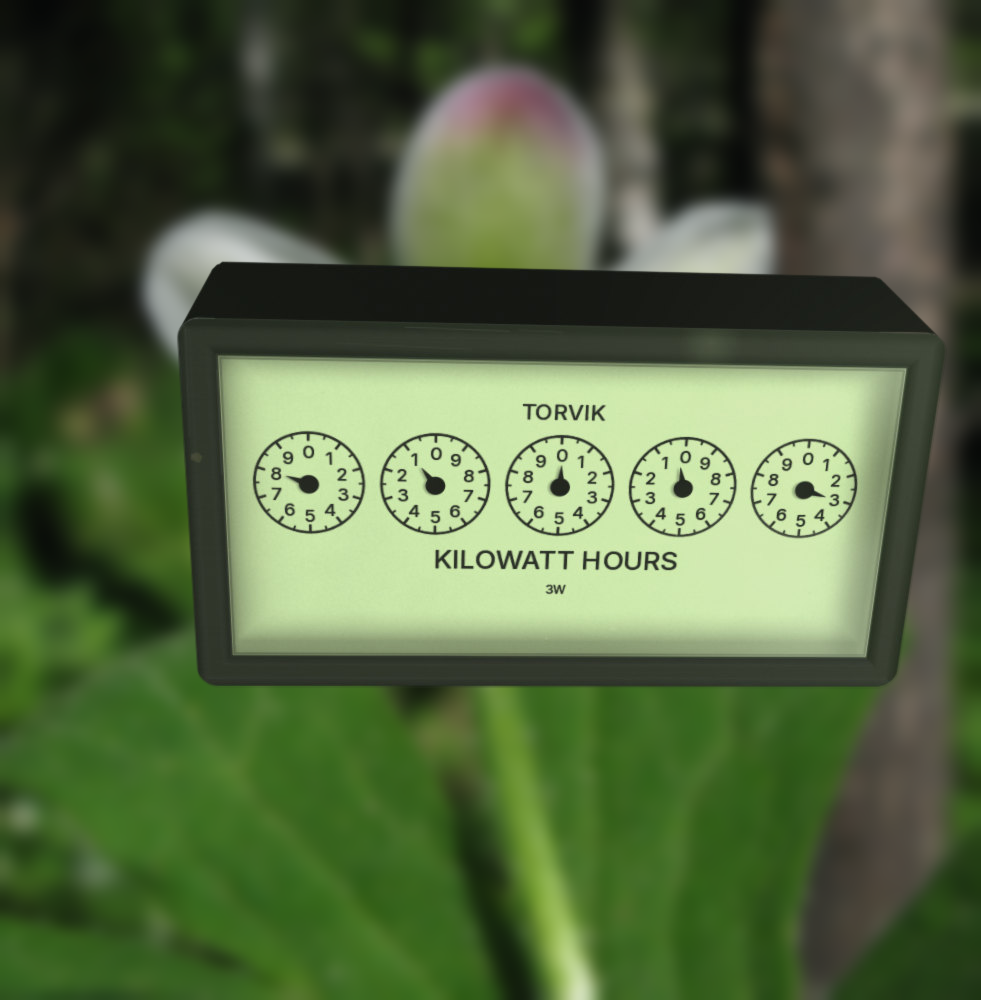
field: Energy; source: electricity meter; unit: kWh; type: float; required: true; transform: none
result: 81003 kWh
